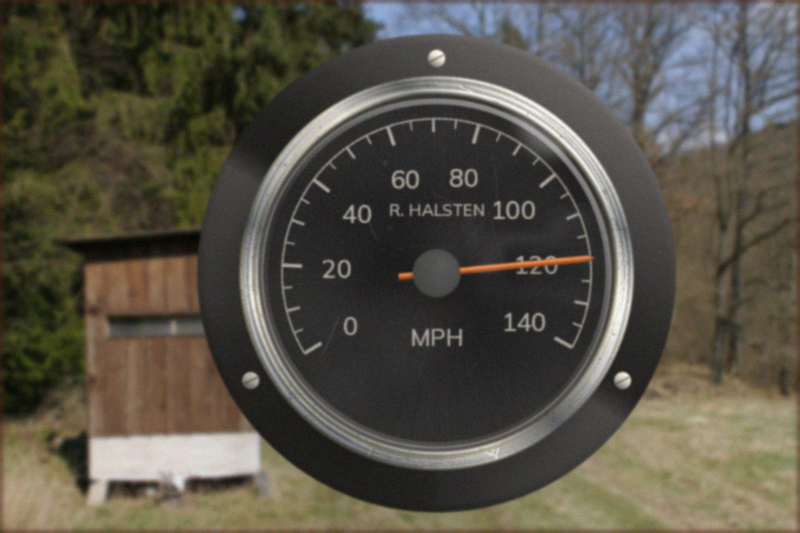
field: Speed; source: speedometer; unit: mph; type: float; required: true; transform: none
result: 120 mph
